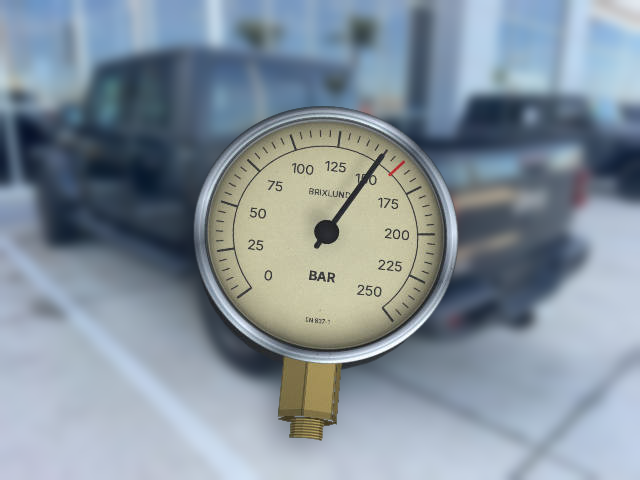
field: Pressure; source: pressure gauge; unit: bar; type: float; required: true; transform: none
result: 150 bar
